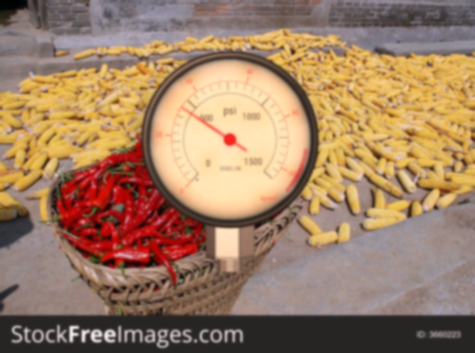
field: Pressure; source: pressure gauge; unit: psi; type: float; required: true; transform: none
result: 450 psi
